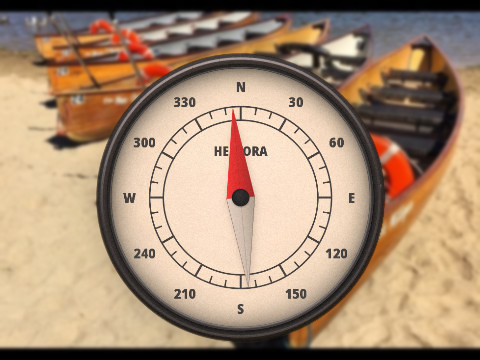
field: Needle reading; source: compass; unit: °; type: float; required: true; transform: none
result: 355 °
